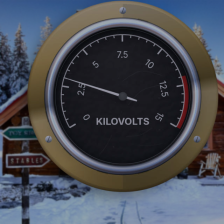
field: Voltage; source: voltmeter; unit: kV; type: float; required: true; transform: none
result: 3 kV
